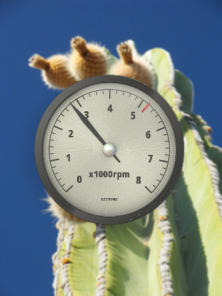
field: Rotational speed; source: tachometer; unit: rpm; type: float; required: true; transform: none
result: 2800 rpm
